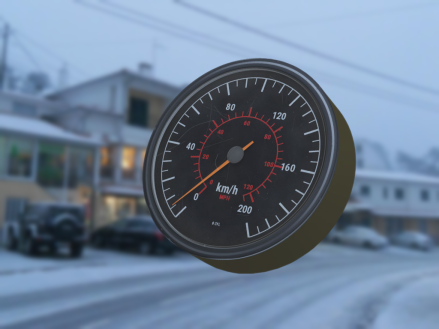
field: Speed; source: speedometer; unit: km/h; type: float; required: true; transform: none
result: 5 km/h
